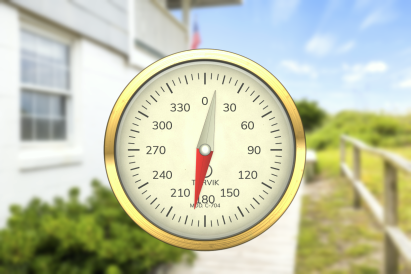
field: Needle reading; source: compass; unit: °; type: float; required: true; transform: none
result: 190 °
